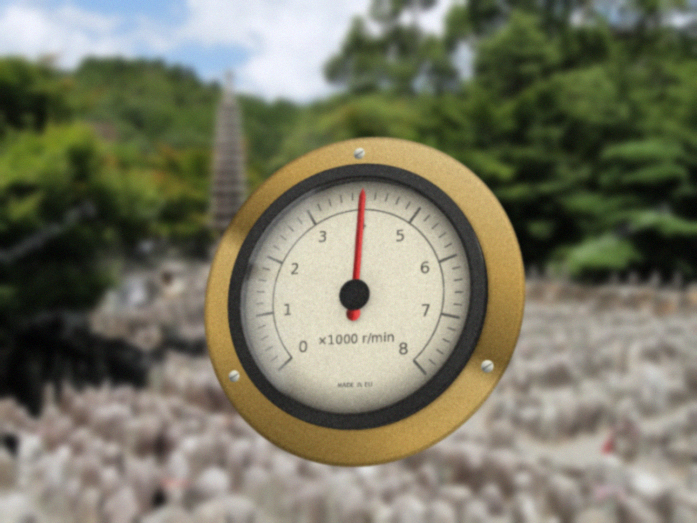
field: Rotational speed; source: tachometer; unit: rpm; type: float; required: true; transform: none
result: 4000 rpm
